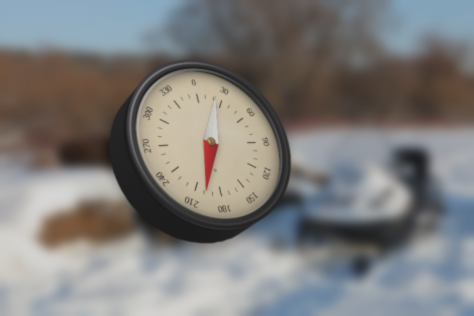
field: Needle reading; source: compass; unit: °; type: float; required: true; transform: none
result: 200 °
